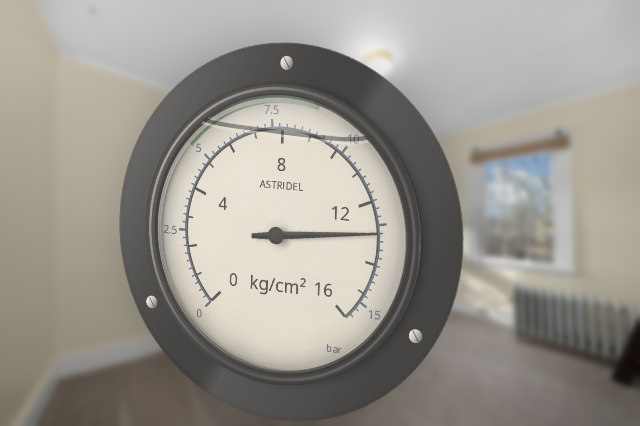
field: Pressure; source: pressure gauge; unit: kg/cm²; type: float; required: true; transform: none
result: 13 kg/cm²
